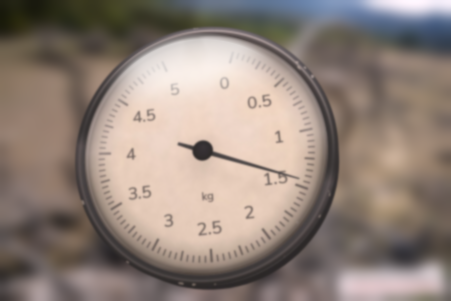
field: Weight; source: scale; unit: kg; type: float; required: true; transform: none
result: 1.45 kg
